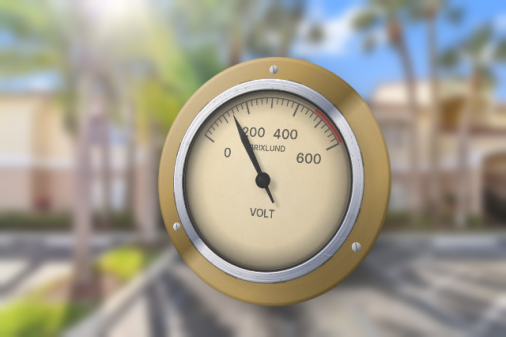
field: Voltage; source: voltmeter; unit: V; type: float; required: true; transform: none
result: 140 V
